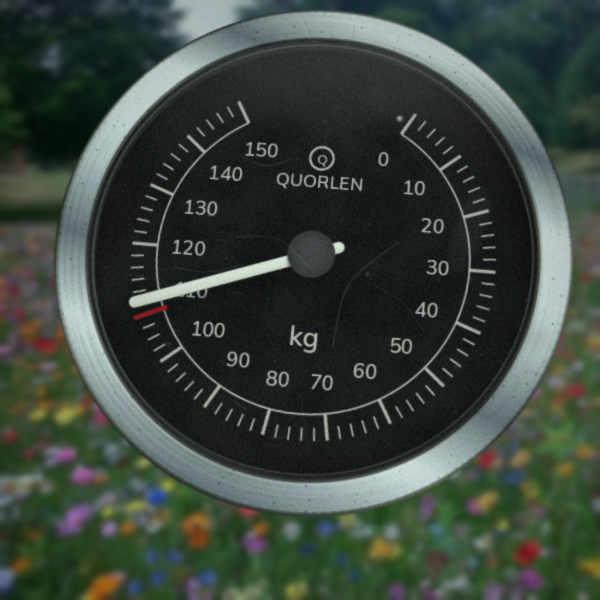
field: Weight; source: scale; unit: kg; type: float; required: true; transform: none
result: 110 kg
